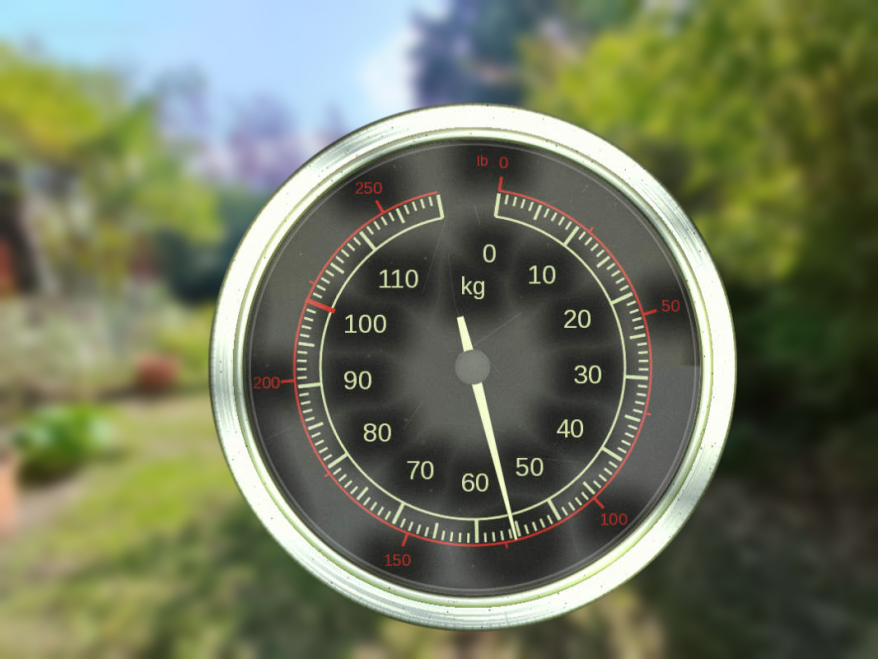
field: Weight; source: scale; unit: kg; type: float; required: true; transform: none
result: 55.5 kg
